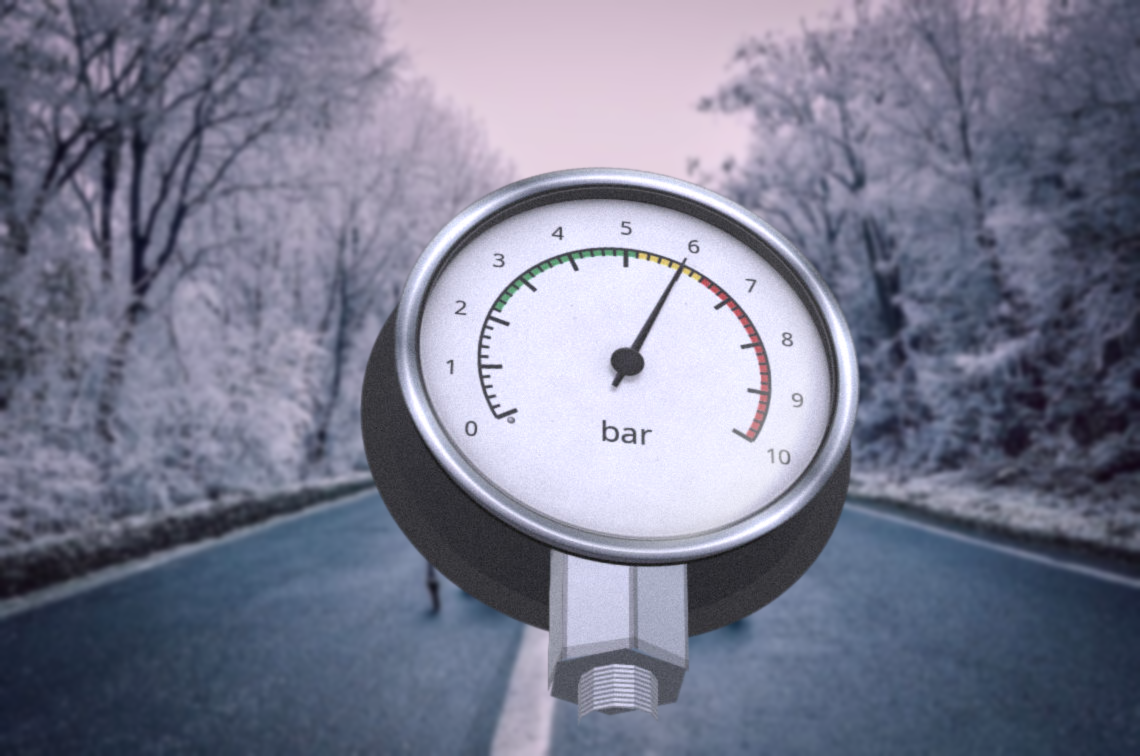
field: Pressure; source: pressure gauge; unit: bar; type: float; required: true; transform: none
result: 6 bar
